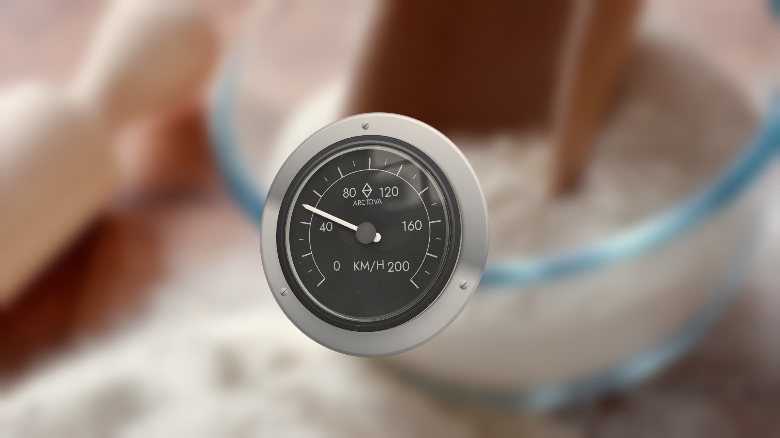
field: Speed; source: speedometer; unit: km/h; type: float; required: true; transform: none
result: 50 km/h
